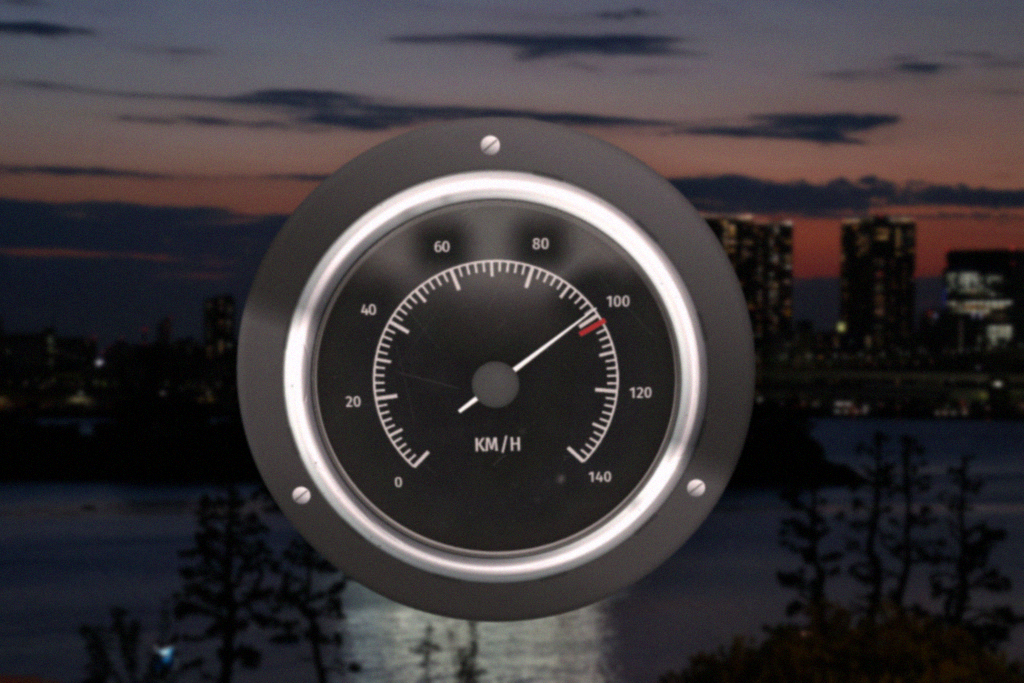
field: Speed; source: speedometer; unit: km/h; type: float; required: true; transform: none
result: 98 km/h
